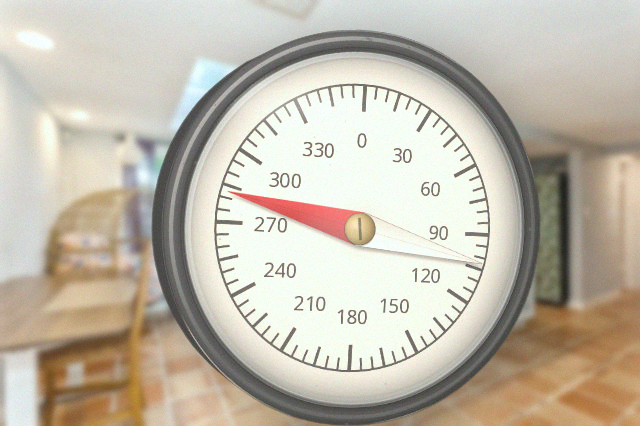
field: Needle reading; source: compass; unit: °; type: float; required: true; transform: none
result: 282.5 °
